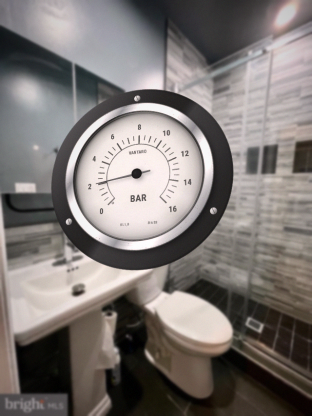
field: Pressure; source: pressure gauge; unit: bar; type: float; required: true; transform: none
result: 2 bar
